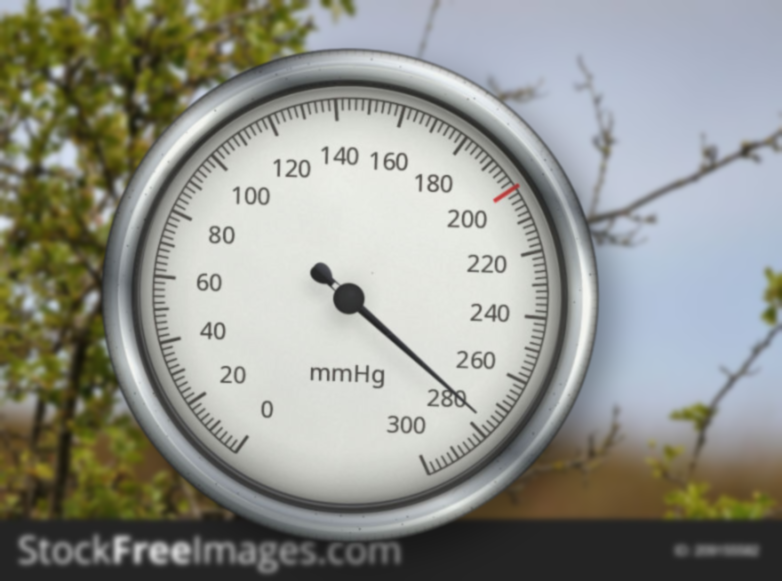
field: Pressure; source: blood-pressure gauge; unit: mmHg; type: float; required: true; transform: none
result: 276 mmHg
